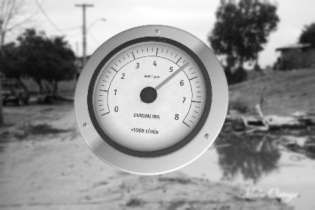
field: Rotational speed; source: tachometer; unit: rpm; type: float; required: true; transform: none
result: 5400 rpm
